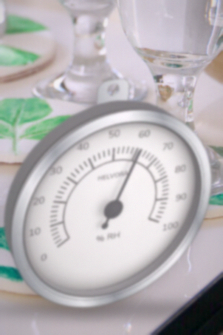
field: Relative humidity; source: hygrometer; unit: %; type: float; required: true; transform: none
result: 60 %
